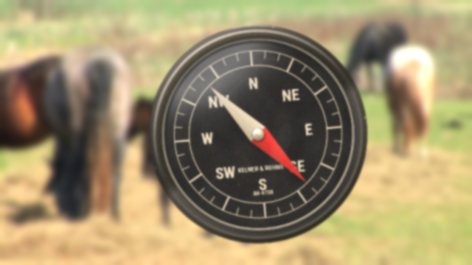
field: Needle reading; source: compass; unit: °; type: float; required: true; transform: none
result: 140 °
